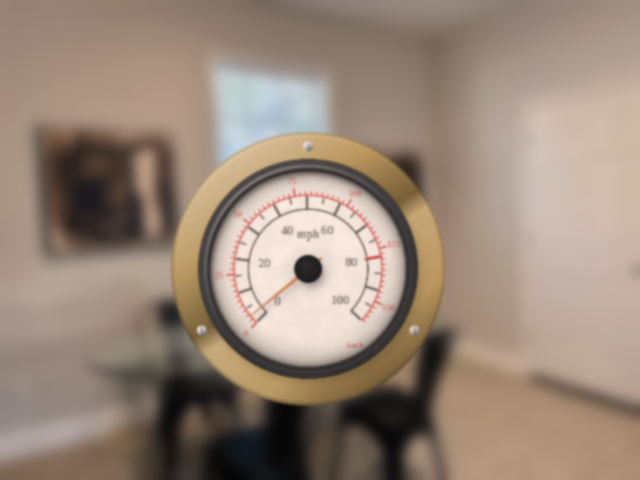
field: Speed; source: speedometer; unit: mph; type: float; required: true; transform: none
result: 2.5 mph
